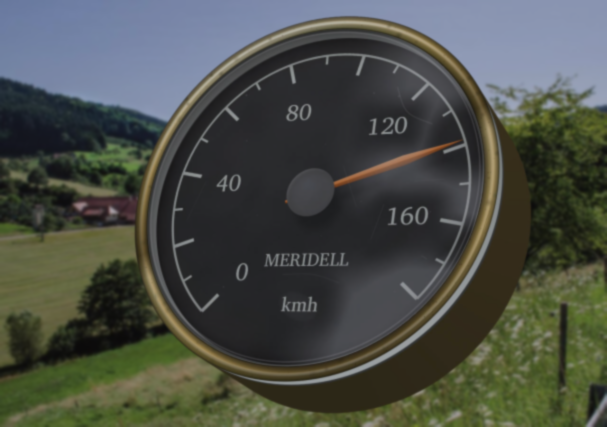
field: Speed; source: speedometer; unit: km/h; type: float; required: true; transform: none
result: 140 km/h
